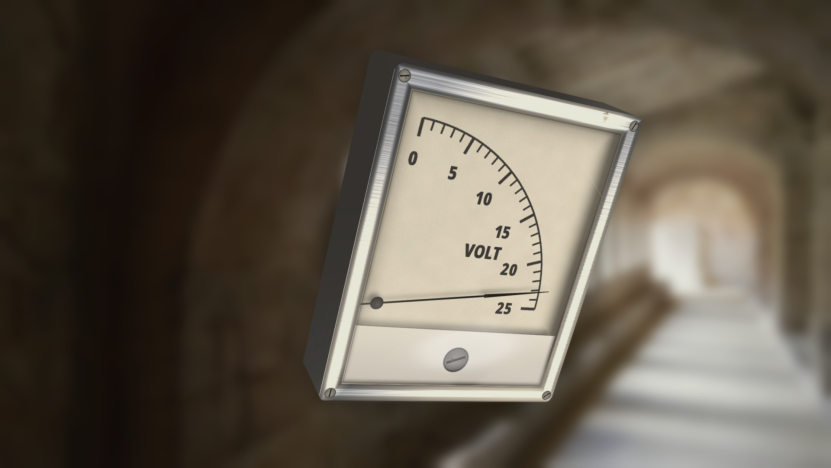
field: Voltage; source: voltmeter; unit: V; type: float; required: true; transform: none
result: 23 V
